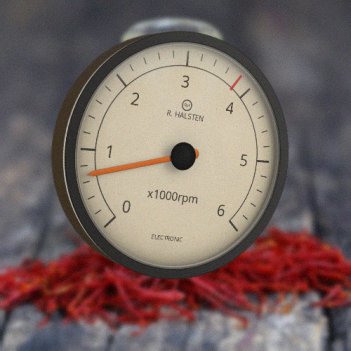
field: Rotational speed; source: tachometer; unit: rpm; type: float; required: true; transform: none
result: 700 rpm
